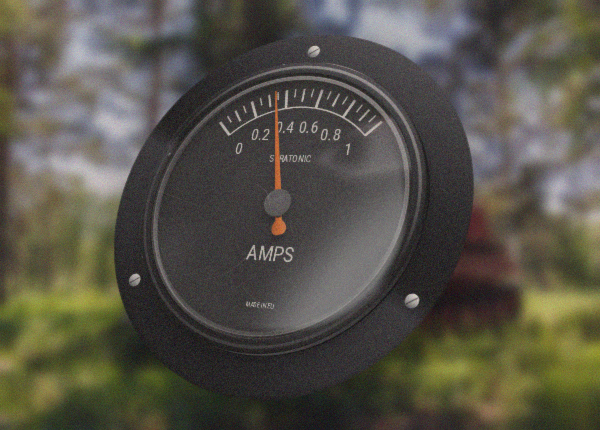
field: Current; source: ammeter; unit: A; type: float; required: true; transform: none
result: 0.35 A
